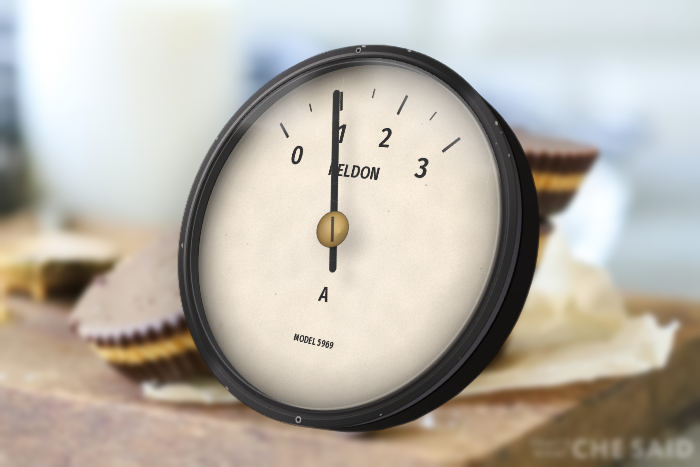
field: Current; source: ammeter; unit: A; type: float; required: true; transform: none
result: 1 A
